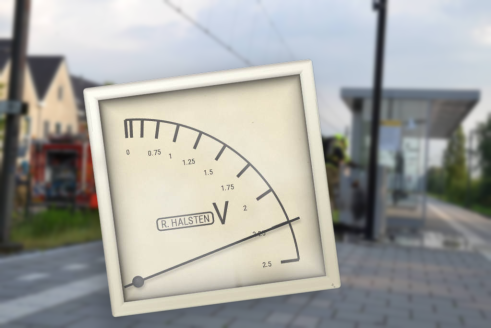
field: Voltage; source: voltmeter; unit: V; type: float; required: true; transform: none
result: 2.25 V
